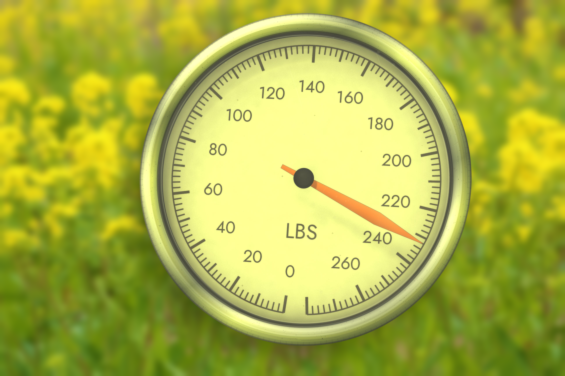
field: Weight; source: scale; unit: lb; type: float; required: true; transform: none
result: 232 lb
